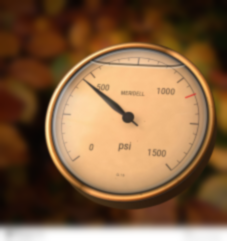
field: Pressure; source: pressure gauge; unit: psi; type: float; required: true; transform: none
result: 450 psi
